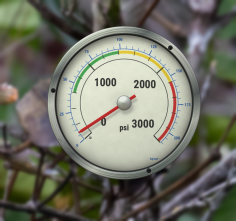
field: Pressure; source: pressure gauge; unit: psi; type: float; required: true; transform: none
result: 100 psi
